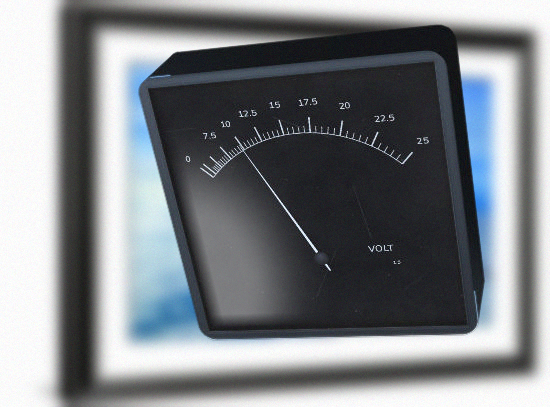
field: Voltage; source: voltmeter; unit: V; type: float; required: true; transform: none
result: 10 V
